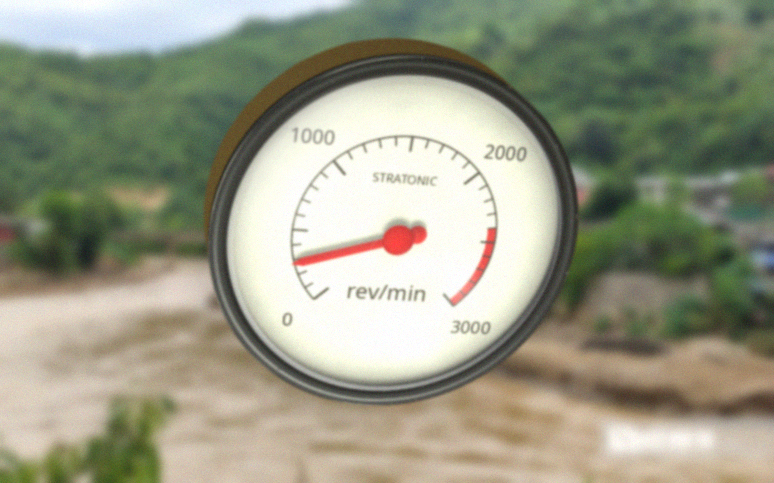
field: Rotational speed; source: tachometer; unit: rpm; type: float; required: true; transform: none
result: 300 rpm
